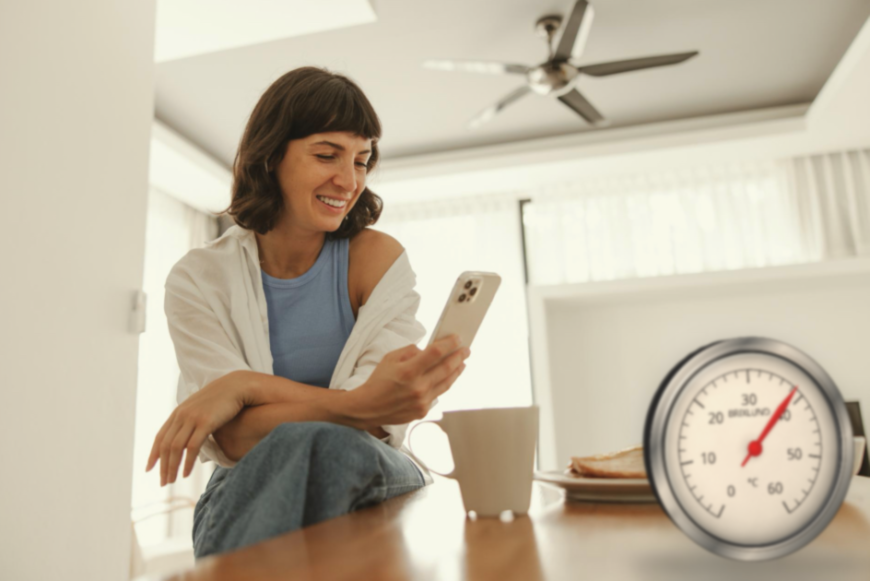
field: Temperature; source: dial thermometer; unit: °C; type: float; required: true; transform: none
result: 38 °C
